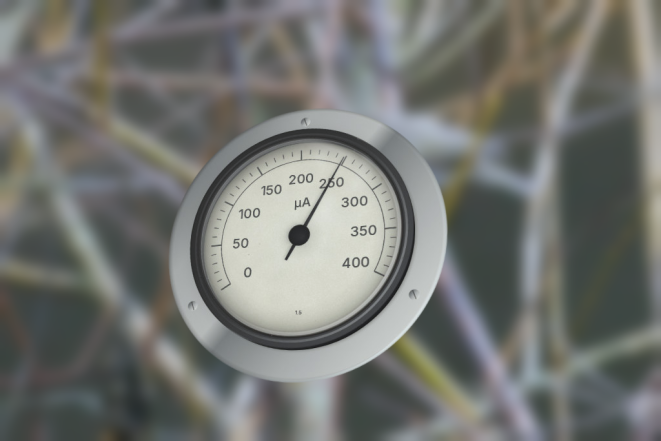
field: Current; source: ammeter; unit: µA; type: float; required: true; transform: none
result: 250 µA
